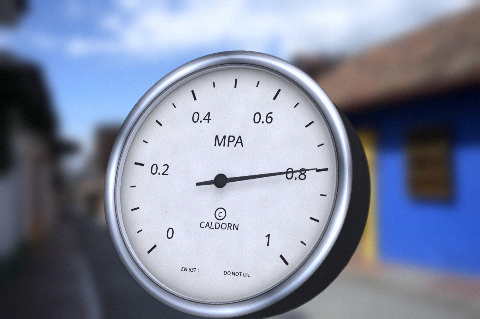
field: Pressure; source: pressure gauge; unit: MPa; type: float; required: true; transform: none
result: 0.8 MPa
